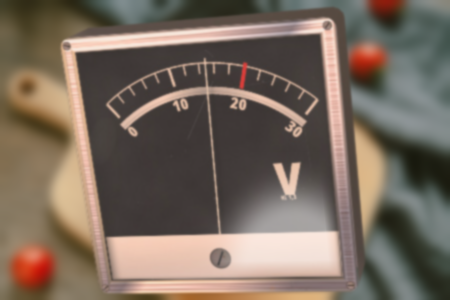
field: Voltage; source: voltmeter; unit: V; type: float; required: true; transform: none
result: 15 V
